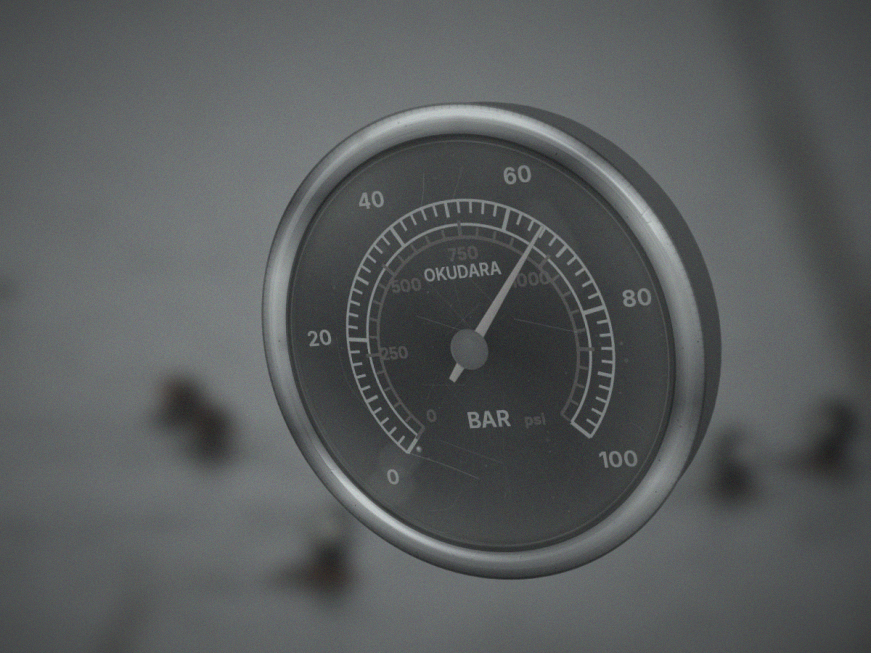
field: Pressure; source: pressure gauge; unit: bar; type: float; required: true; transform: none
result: 66 bar
